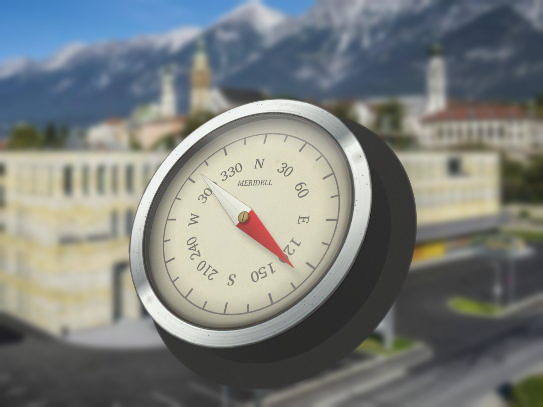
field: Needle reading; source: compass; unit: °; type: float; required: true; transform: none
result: 127.5 °
